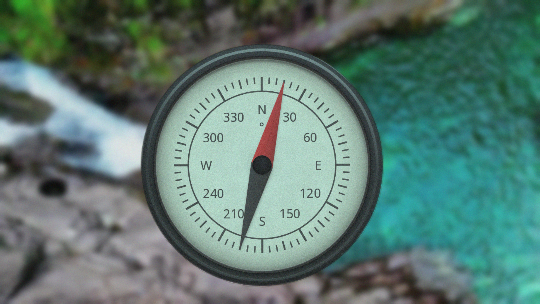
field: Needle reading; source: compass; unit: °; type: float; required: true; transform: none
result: 15 °
